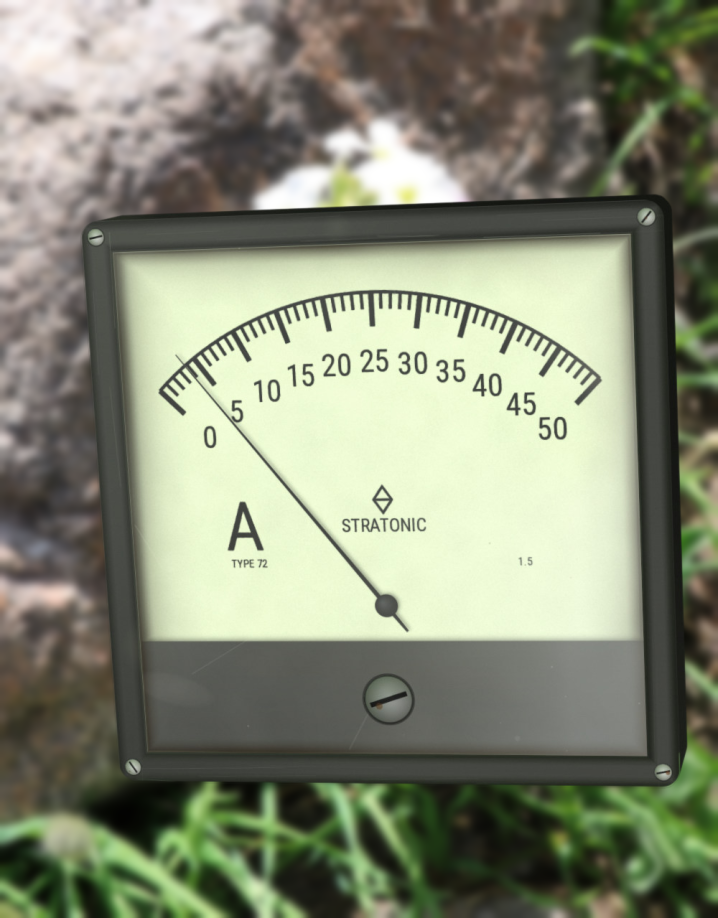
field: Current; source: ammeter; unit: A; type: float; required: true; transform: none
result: 4 A
